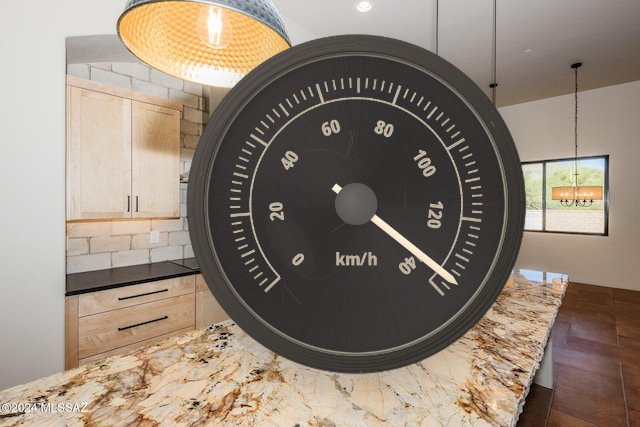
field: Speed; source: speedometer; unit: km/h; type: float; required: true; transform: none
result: 136 km/h
